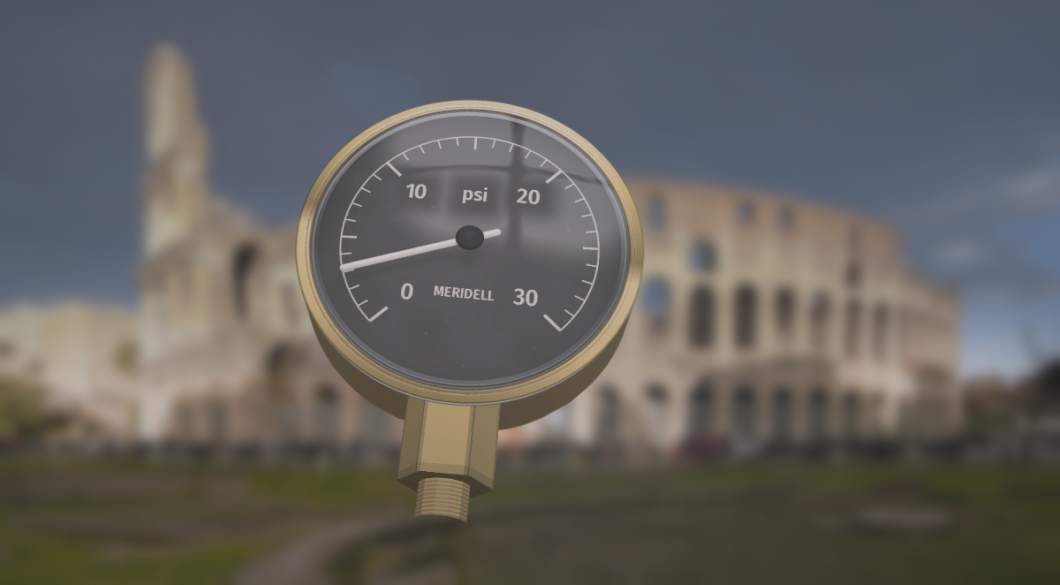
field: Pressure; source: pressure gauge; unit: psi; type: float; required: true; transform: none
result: 3 psi
